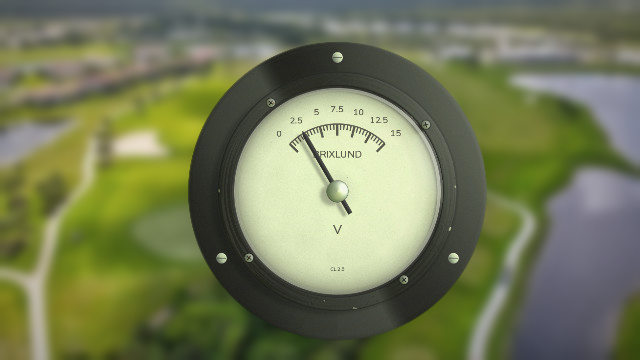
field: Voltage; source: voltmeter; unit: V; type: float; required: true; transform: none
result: 2.5 V
